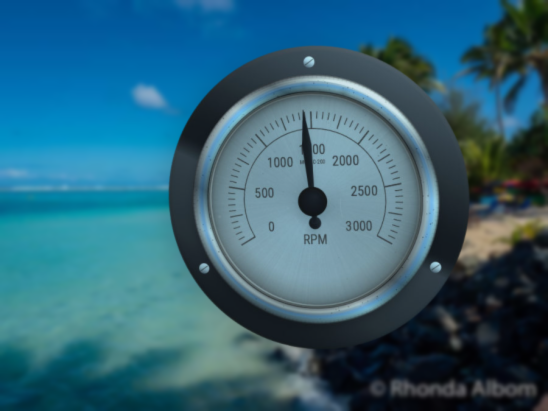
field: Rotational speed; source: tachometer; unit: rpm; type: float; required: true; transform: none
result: 1450 rpm
